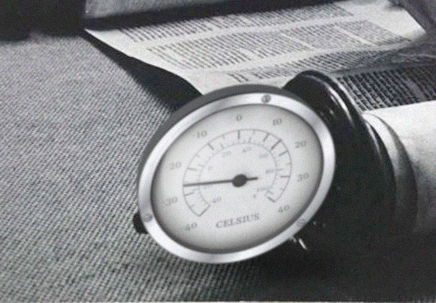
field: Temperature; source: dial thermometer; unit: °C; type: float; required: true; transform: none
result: -25 °C
